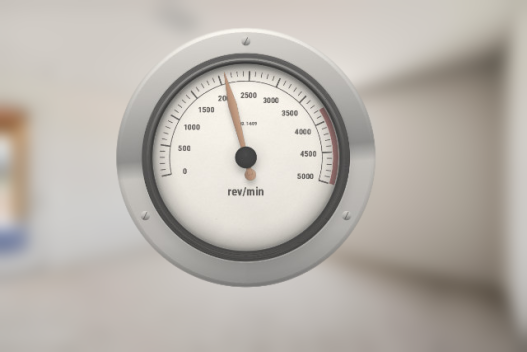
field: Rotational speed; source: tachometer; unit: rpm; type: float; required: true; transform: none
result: 2100 rpm
